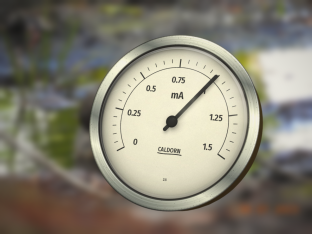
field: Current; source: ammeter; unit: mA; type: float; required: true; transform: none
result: 1 mA
